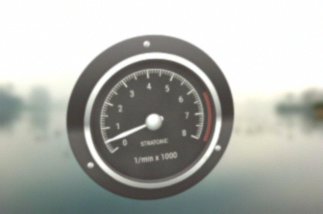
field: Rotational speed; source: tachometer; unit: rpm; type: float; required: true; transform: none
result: 500 rpm
